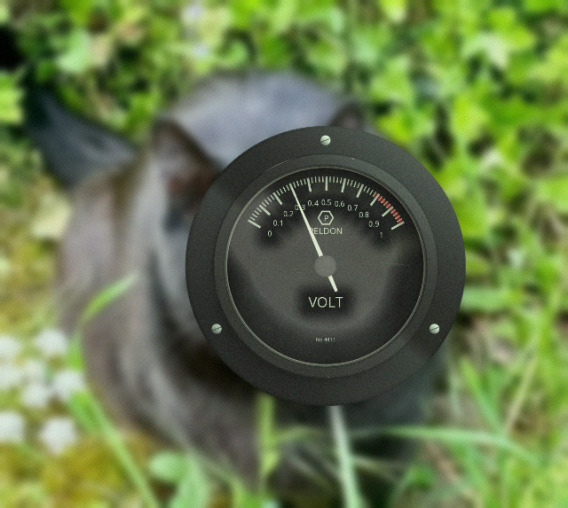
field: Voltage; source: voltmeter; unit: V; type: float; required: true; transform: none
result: 0.3 V
